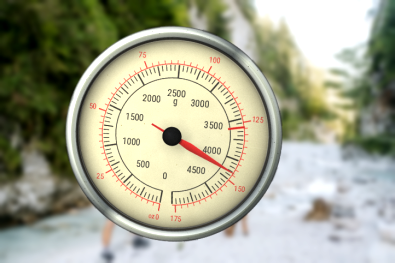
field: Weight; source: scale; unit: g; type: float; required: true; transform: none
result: 4150 g
